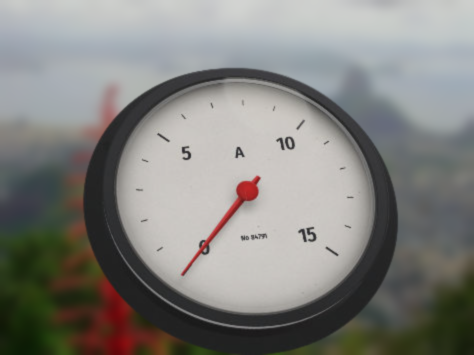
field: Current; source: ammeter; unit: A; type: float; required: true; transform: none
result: 0 A
